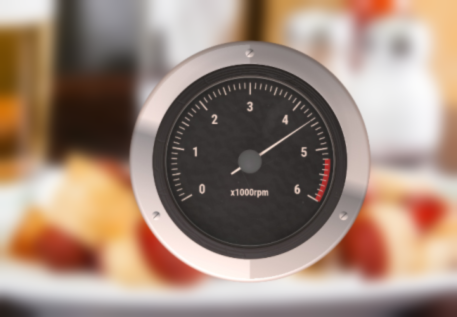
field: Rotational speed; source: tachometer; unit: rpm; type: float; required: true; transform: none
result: 4400 rpm
